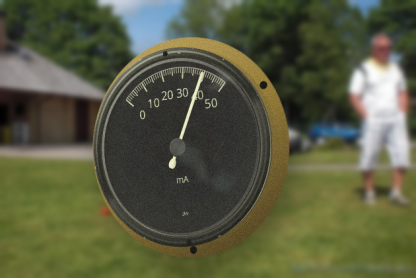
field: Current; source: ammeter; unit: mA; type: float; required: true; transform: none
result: 40 mA
